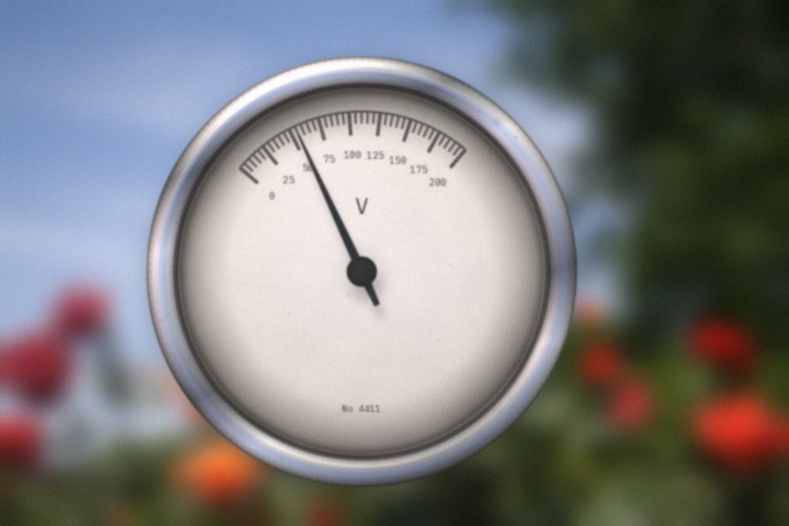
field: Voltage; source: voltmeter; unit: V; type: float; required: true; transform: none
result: 55 V
